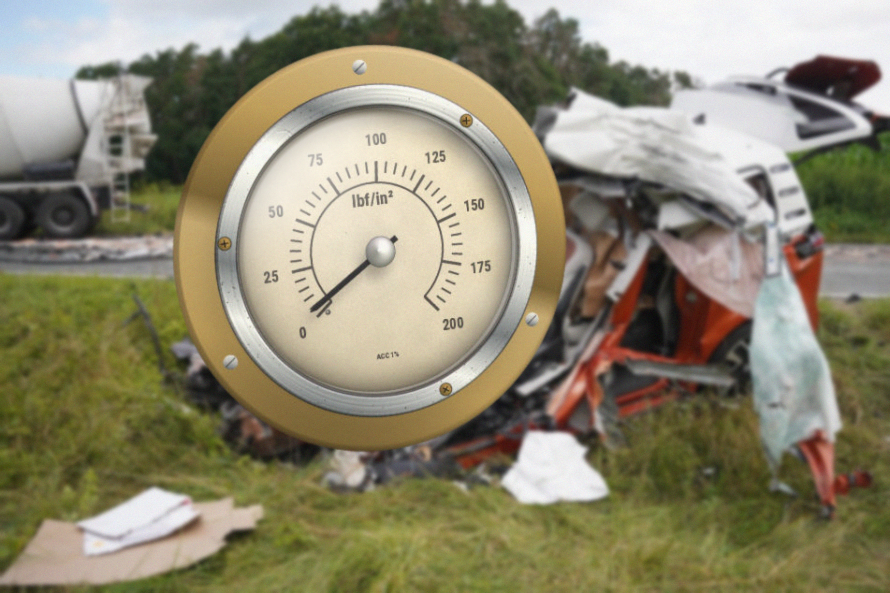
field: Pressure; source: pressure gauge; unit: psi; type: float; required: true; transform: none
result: 5 psi
